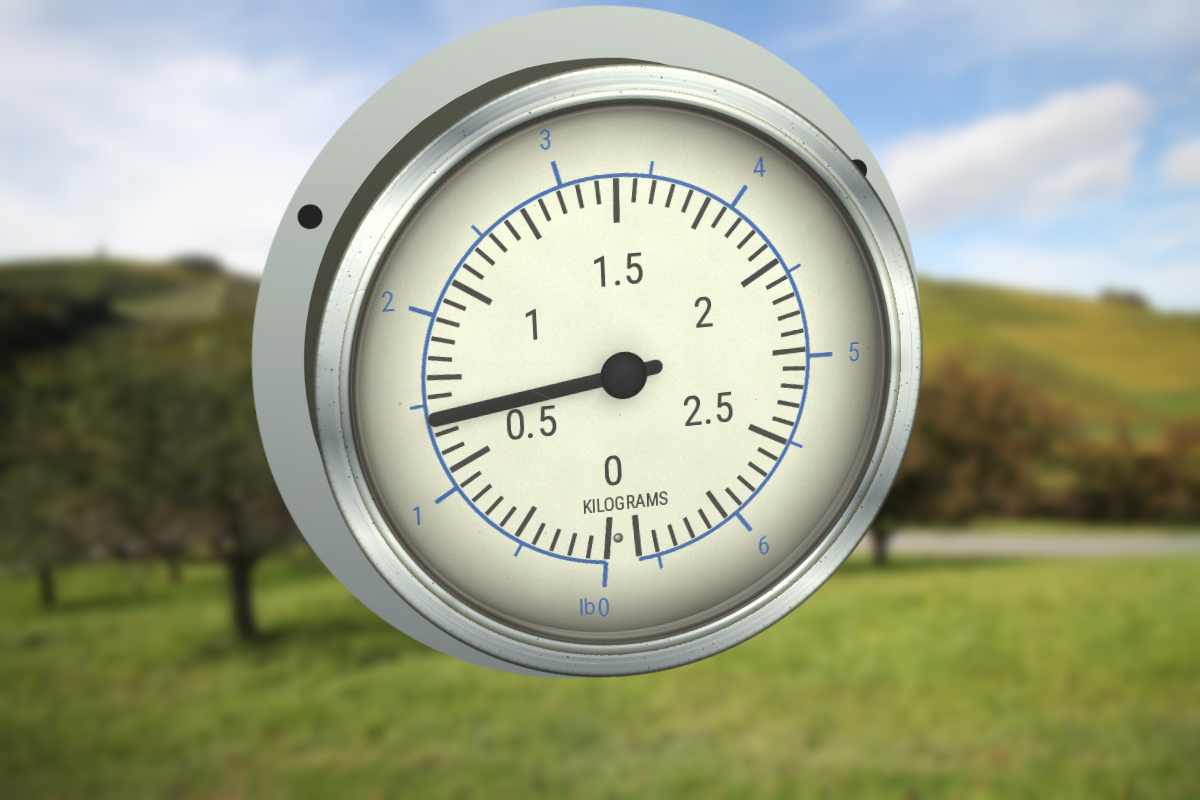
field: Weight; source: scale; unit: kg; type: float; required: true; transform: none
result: 0.65 kg
